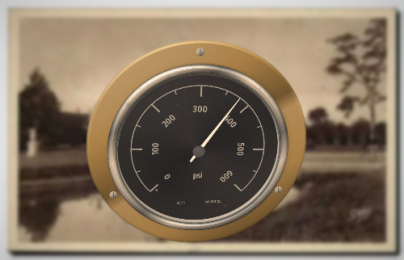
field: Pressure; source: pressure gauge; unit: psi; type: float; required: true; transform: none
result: 375 psi
